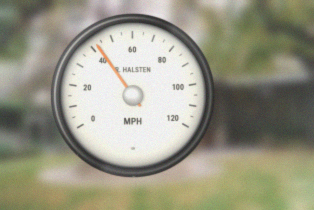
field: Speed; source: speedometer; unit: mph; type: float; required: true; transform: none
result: 42.5 mph
